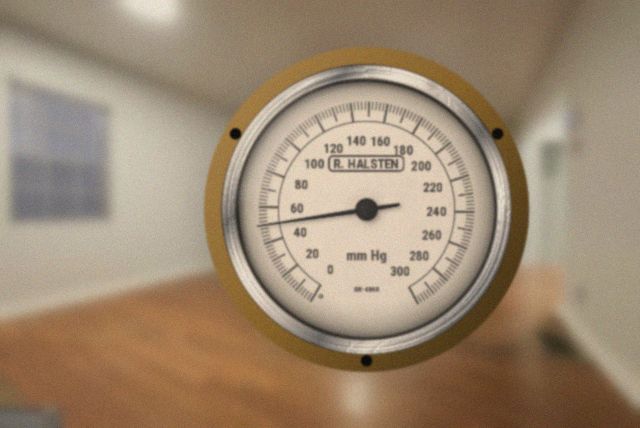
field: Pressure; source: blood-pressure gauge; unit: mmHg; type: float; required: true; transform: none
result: 50 mmHg
